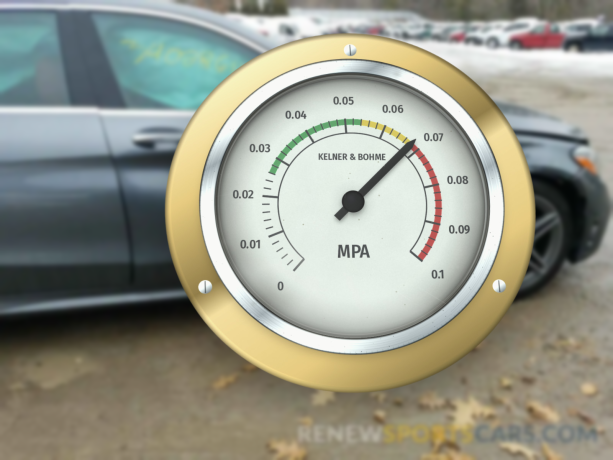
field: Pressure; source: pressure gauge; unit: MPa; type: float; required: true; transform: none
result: 0.068 MPa
